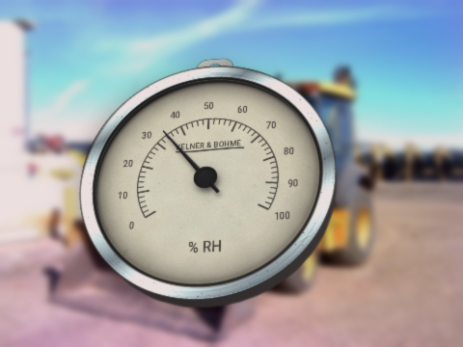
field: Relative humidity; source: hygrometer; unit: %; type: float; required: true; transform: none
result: 34 %
